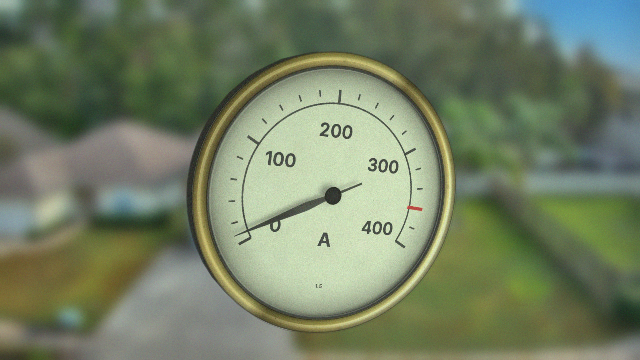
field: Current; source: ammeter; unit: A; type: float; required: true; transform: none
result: 10 A
